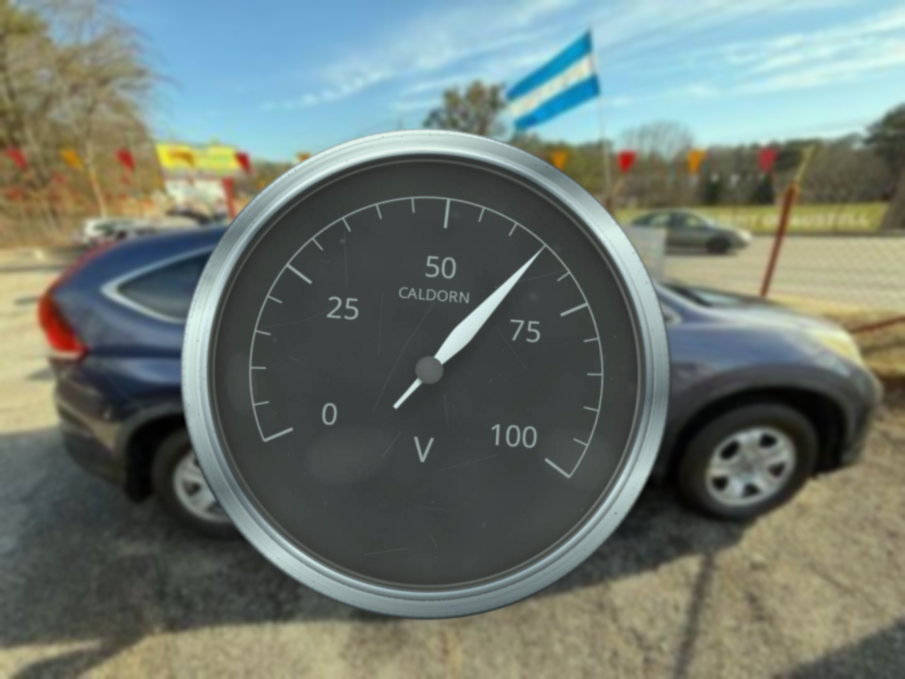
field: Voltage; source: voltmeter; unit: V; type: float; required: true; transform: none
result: 65 V
